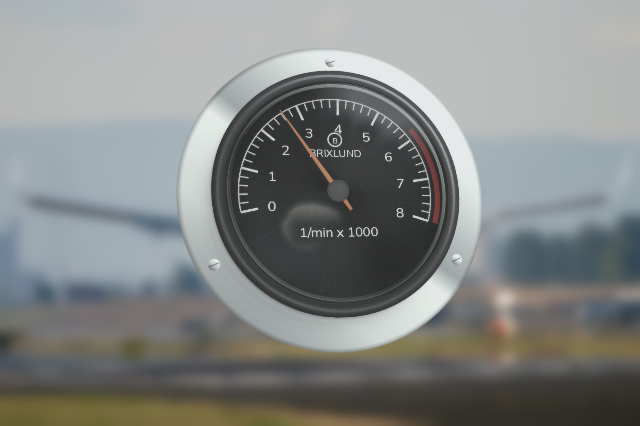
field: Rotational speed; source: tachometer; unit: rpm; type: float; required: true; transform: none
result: 2600 rpm
